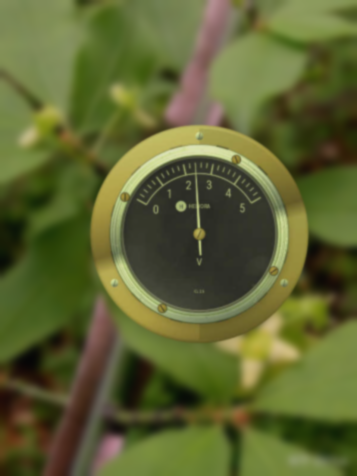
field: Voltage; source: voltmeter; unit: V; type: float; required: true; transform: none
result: 2.4 V
